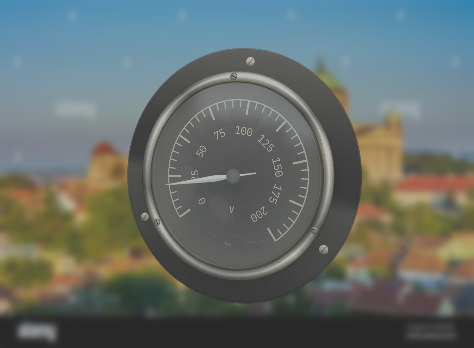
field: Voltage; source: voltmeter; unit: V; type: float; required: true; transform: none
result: 20 V
